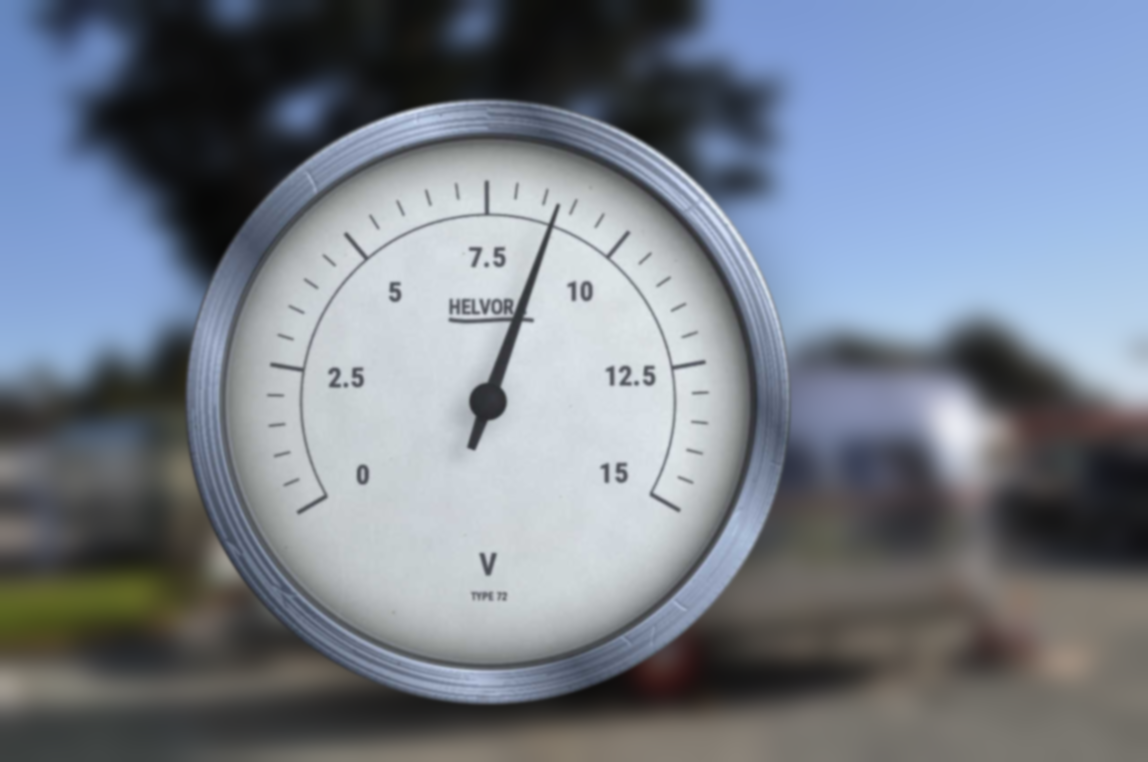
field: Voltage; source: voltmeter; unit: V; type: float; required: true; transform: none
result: 8.75 V
